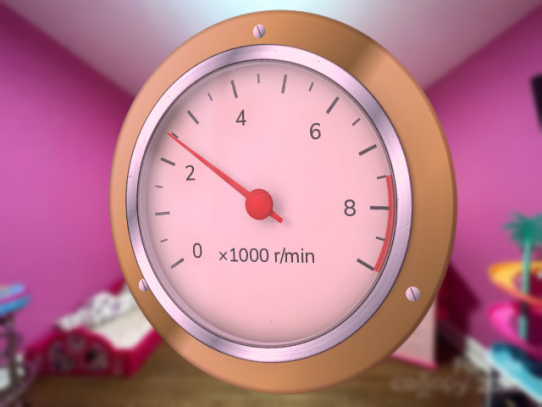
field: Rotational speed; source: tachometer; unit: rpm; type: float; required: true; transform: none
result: 2500 rpm
